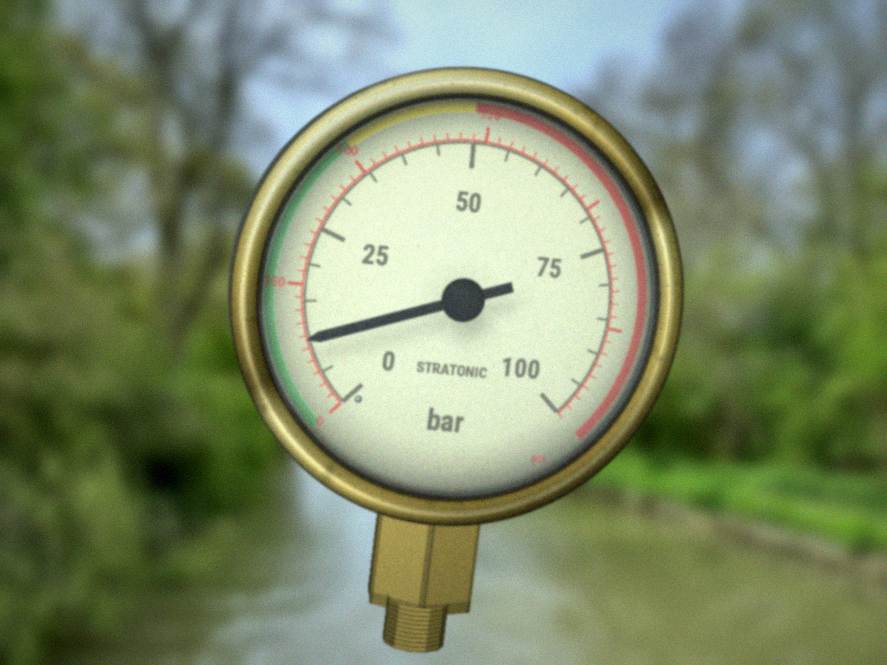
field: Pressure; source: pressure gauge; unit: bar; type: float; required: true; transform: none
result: 10 bar
